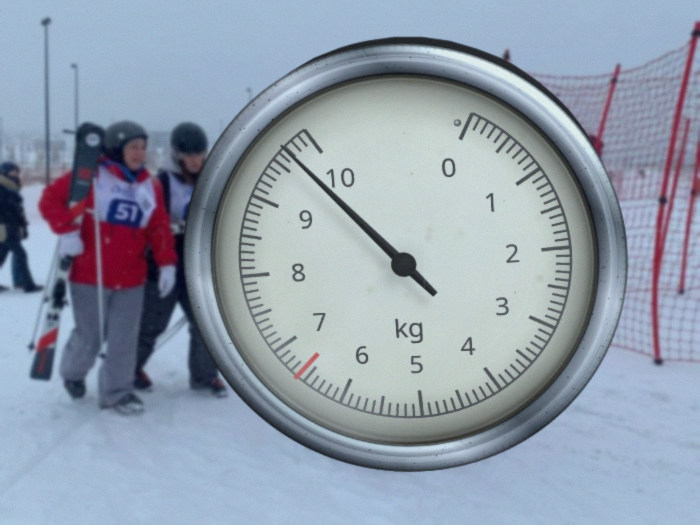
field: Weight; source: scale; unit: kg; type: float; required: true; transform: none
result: 9.7 kg
